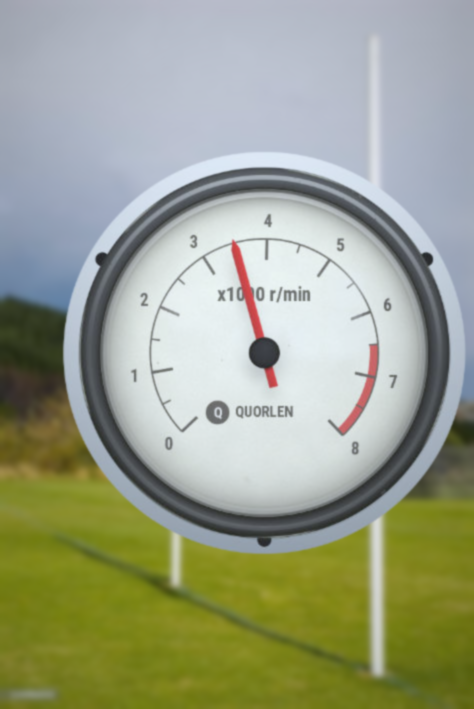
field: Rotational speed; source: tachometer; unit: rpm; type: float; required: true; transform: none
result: 3500 rpm
